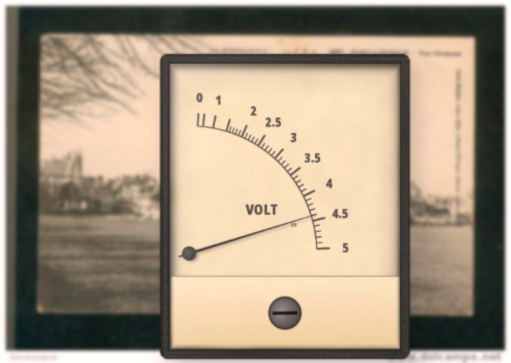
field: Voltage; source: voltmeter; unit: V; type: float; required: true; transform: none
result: 4.4 V
